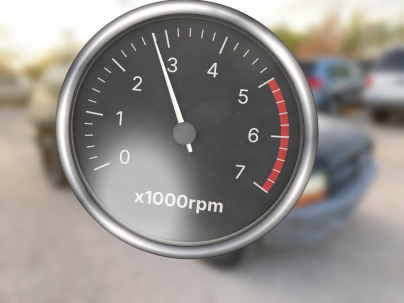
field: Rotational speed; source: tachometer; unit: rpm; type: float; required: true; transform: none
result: 2800 rpm
